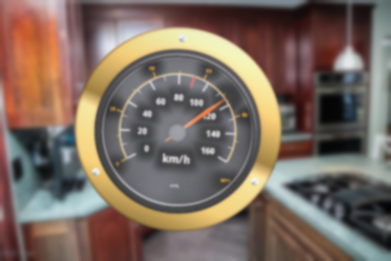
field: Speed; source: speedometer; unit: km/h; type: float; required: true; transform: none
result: 115 km/h
